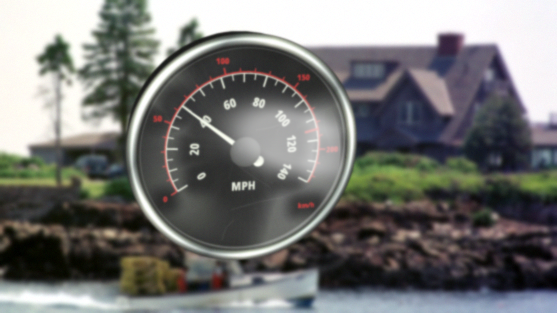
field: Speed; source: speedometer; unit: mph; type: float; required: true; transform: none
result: 40 mph
